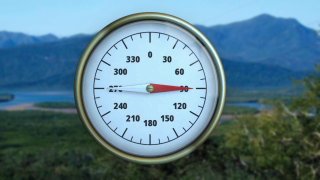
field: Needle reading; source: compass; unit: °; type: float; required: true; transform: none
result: 90 °
